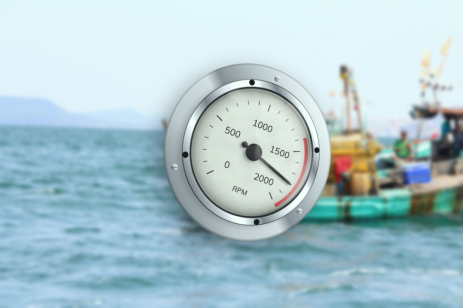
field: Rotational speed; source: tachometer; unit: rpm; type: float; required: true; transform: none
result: 1800 rpm
